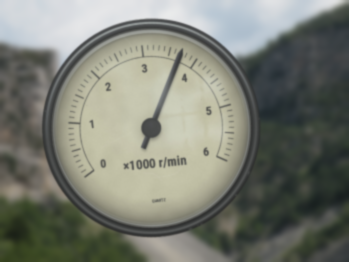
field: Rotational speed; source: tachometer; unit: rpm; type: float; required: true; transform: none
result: 3700 rpm
